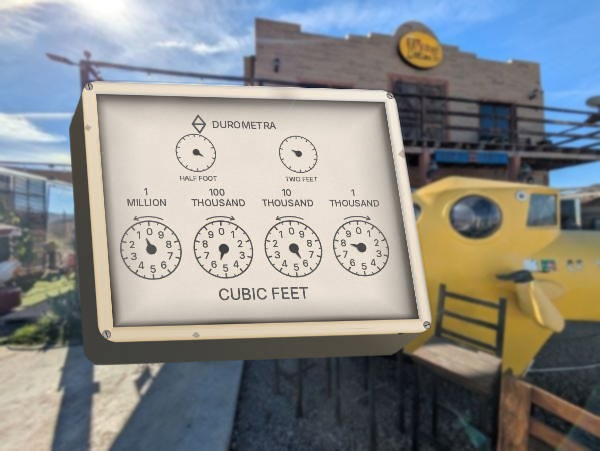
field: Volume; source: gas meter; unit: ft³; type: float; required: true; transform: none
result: 55800 ft³
